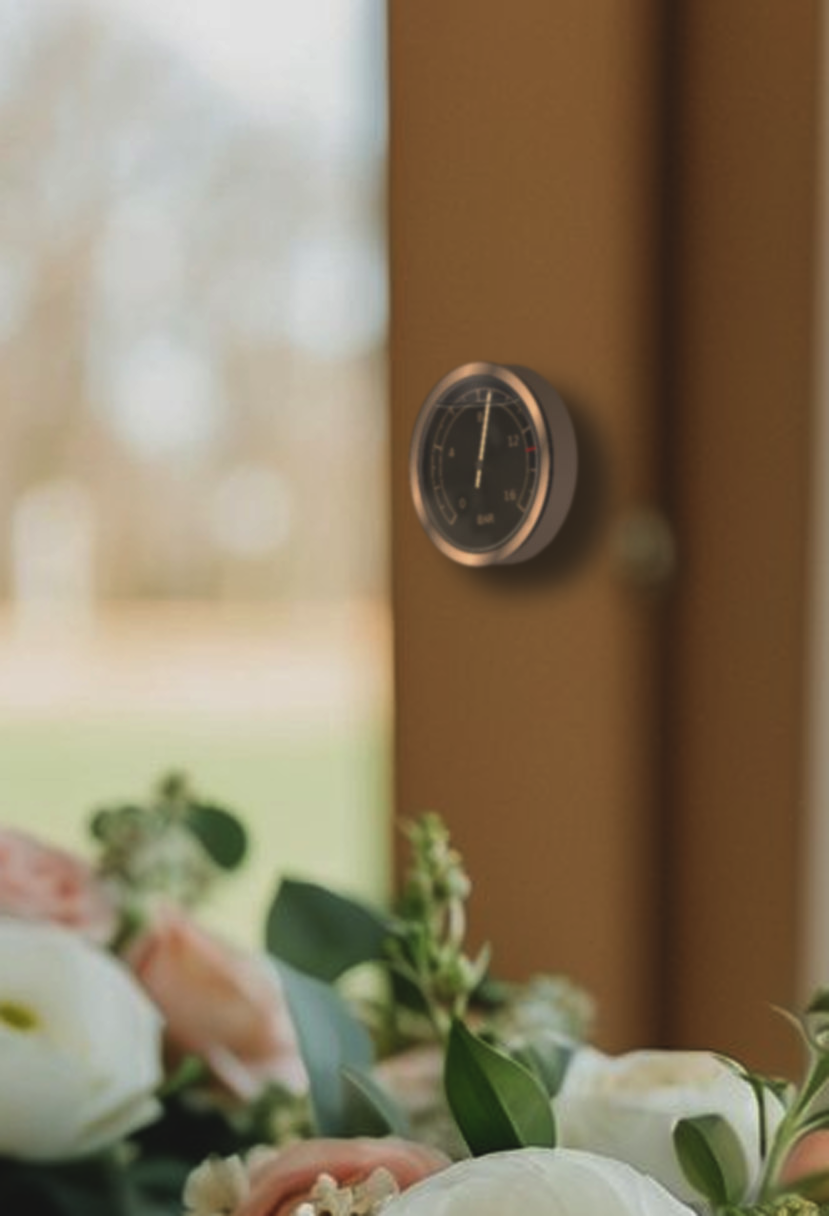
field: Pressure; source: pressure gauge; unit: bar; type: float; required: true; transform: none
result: 9 bar
